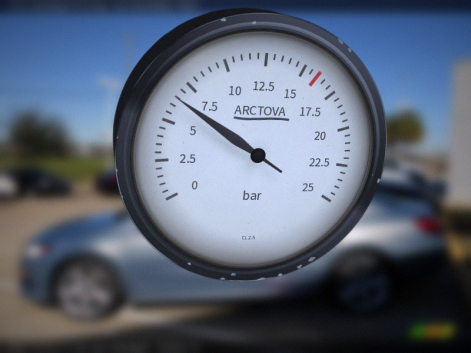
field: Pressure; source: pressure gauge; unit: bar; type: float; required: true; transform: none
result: 6.5 bar
